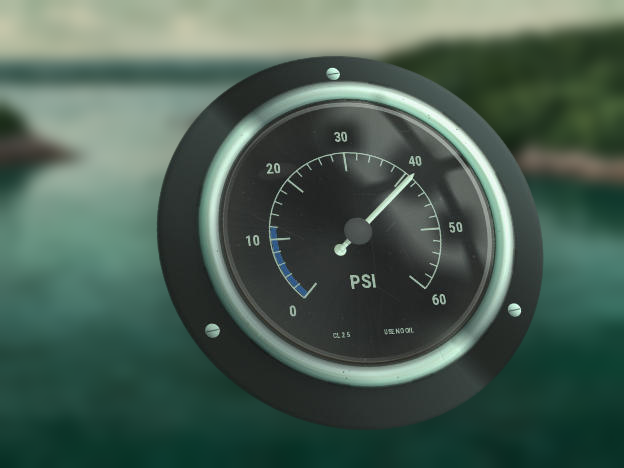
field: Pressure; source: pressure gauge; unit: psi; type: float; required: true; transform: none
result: 41 psi
